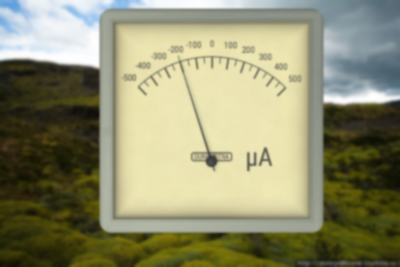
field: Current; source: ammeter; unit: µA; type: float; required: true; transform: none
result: -200 µA
